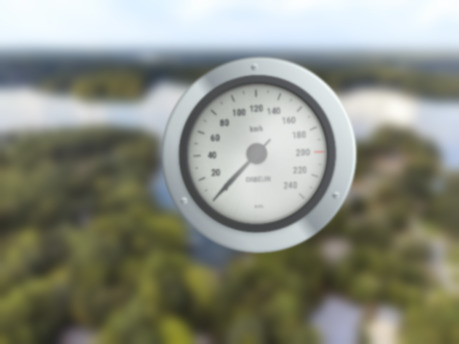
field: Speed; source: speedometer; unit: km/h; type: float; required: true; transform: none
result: 0 km/h
